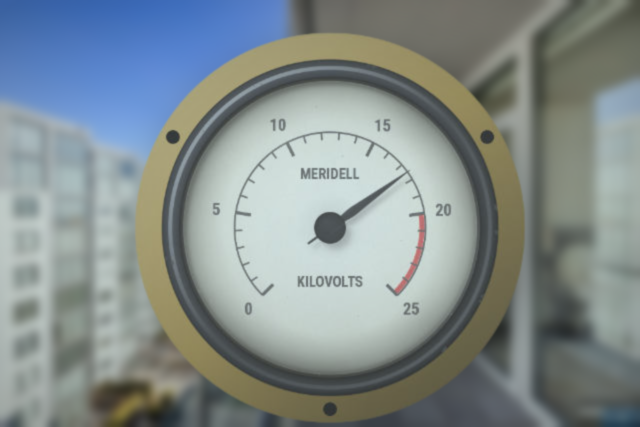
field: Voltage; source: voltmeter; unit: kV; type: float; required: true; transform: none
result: 17.5 kV
